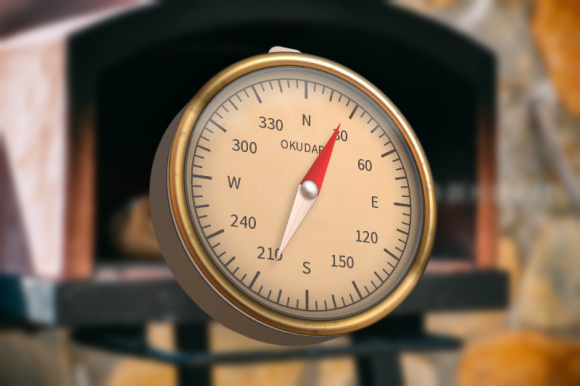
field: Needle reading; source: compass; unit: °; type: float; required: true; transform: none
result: 25 °
